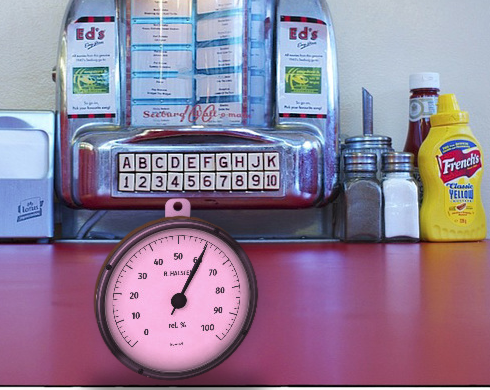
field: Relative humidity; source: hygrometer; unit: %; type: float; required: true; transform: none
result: 60 %
